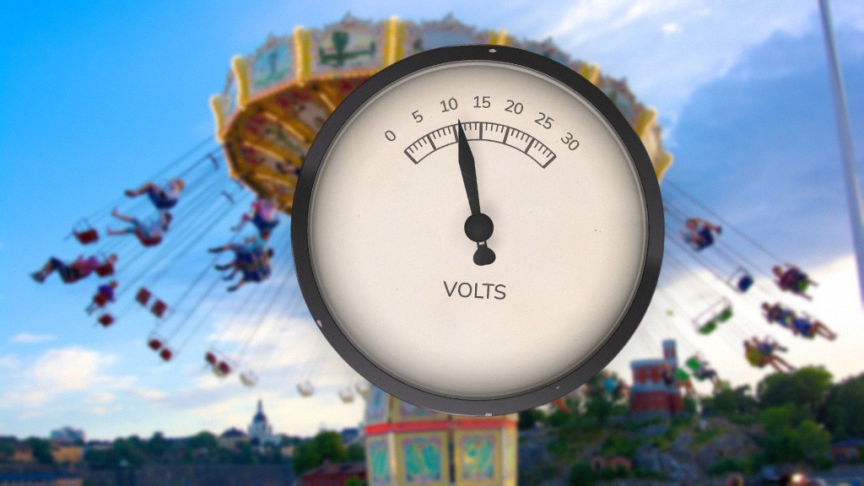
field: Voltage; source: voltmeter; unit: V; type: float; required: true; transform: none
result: 11 V
